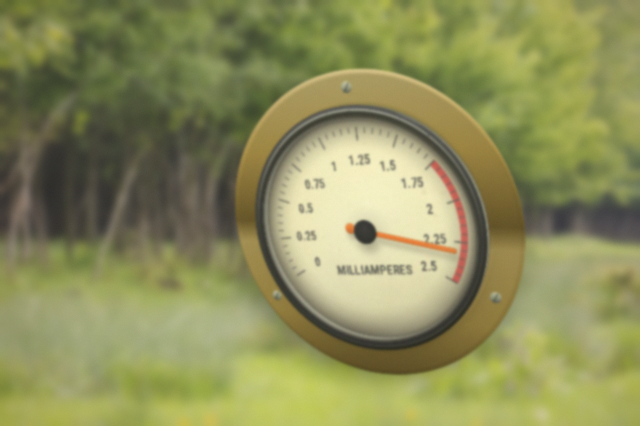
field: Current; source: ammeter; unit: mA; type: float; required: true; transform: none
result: 2.3 mA
